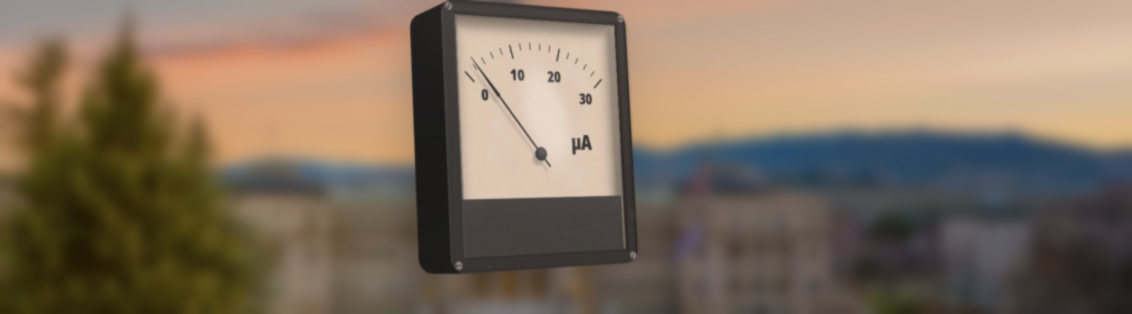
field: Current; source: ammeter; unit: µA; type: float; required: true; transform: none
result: 2 µA
